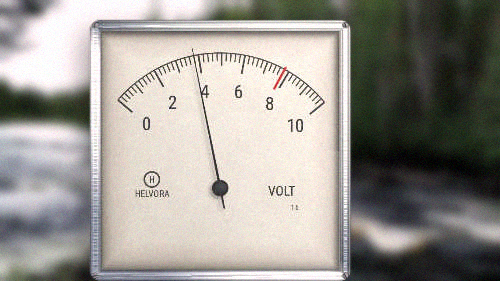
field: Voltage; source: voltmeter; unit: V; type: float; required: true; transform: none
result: 3.8 V
